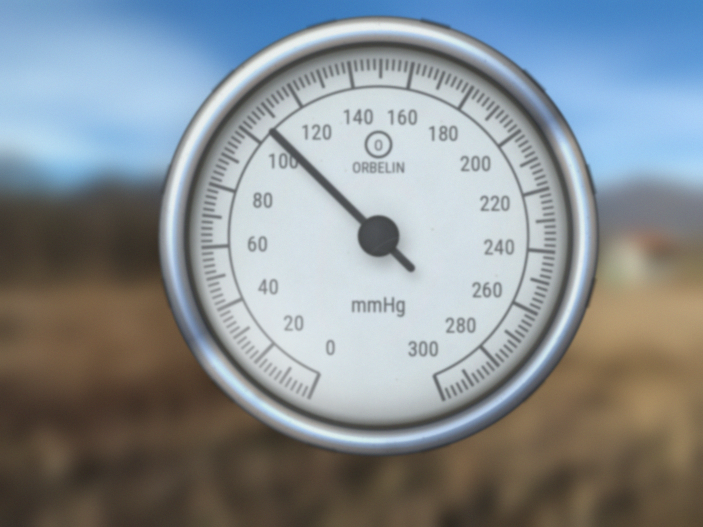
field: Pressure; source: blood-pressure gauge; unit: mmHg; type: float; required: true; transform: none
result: 106 mmHg
